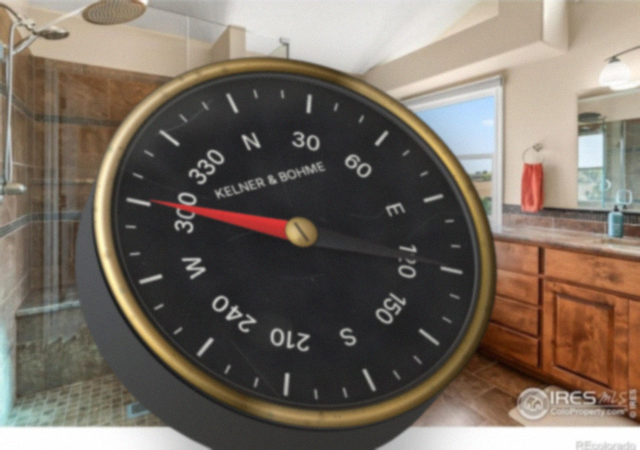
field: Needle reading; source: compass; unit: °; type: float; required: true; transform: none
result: 300 °
